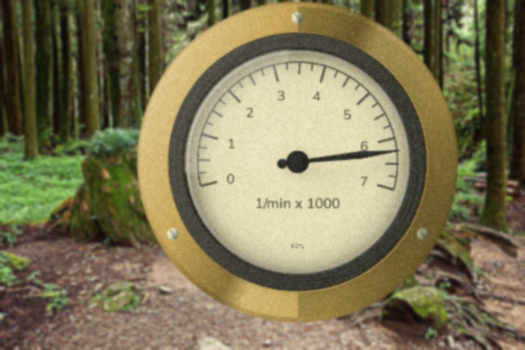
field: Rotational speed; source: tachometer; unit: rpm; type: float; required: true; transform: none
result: 6250 rpm
